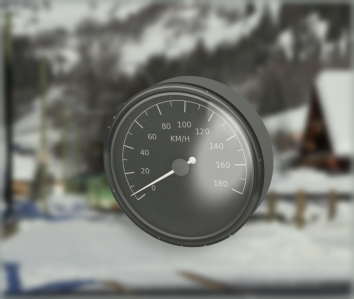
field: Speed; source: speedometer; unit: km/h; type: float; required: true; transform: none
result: 5 km/h
